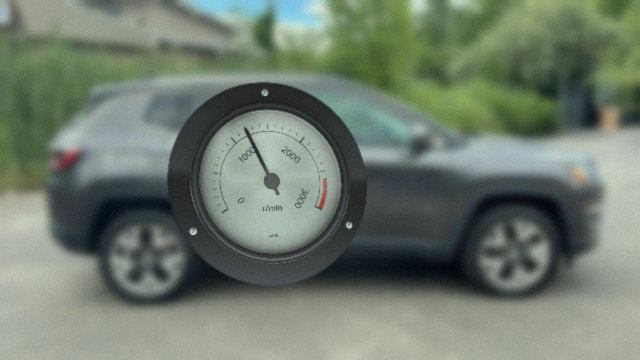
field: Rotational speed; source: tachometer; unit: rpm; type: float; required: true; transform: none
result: 1200 rpm
